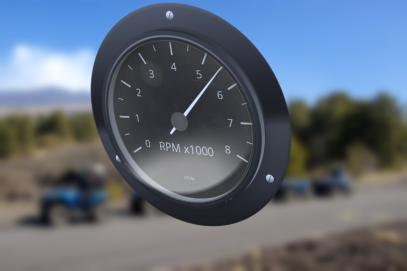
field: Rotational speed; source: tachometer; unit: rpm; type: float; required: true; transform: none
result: 5500 rpm
